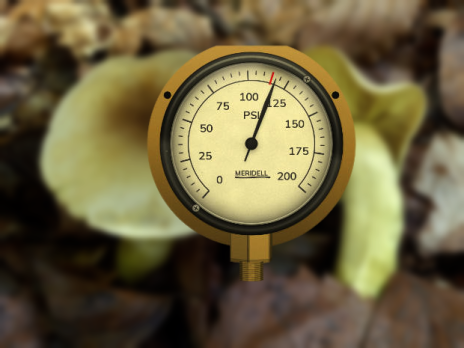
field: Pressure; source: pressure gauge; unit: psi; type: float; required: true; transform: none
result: 117.5 psi
